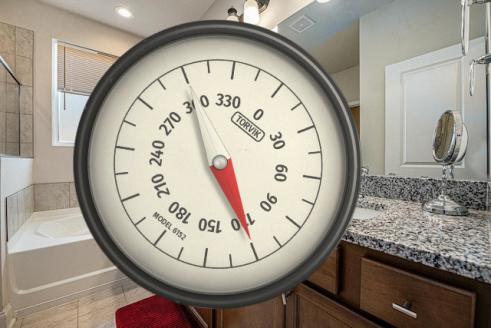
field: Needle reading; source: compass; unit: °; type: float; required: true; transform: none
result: 120 °
